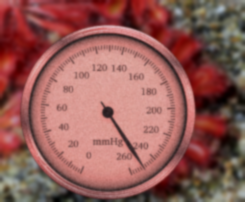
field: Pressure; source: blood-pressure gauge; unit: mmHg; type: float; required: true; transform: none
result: 250 mmHg
